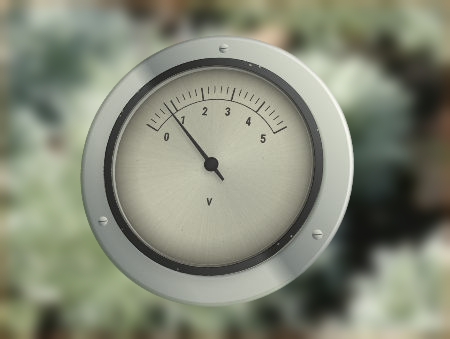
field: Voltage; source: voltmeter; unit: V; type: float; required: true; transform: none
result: 0.8 V
